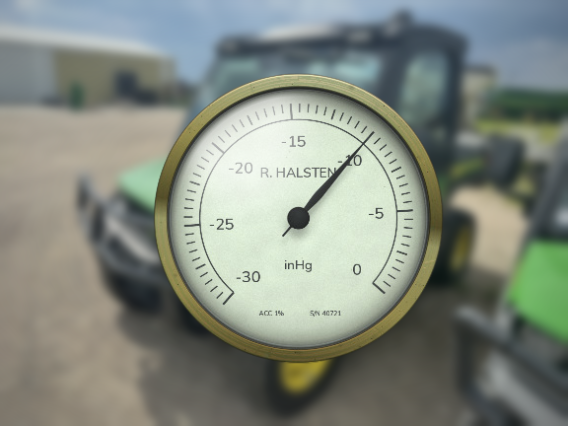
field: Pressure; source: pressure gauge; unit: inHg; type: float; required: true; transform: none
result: -10 inHg
